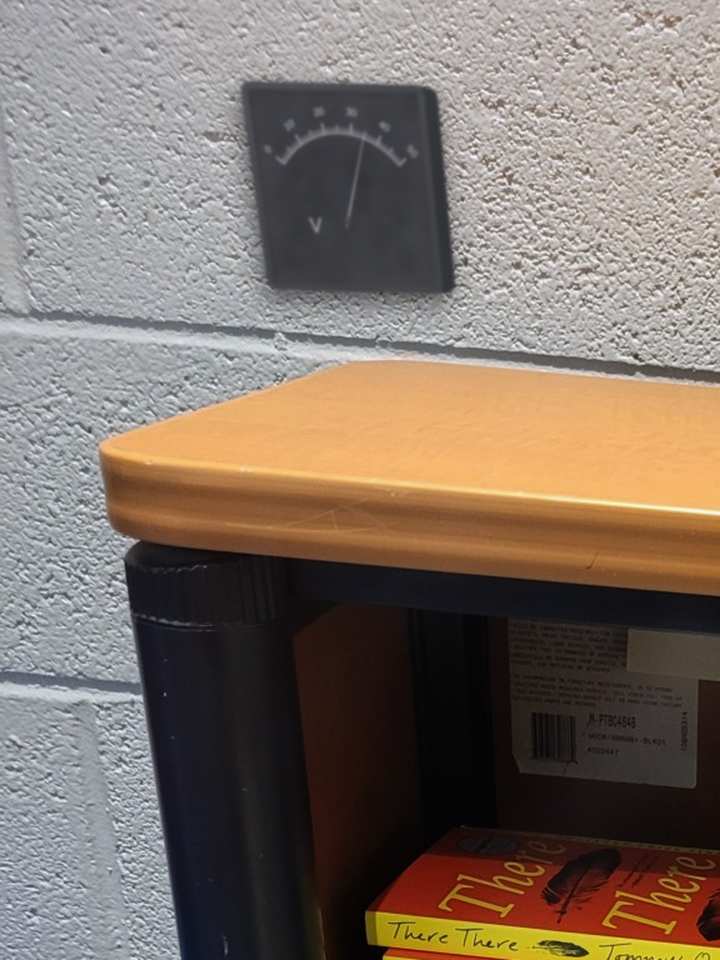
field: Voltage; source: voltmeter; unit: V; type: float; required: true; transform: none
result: 35 V
